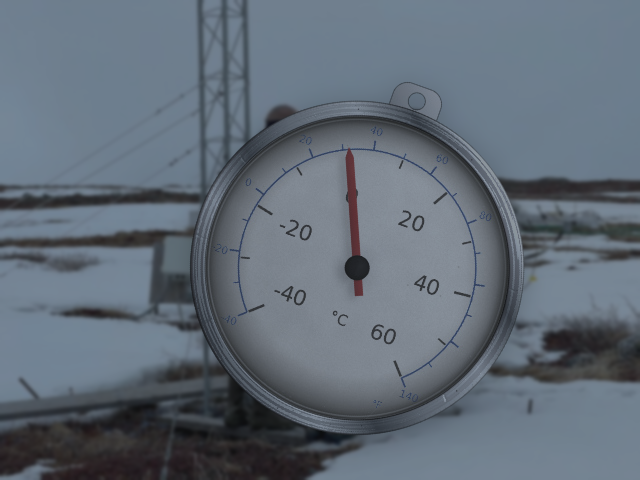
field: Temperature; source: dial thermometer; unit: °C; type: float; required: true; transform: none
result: 0 °C
